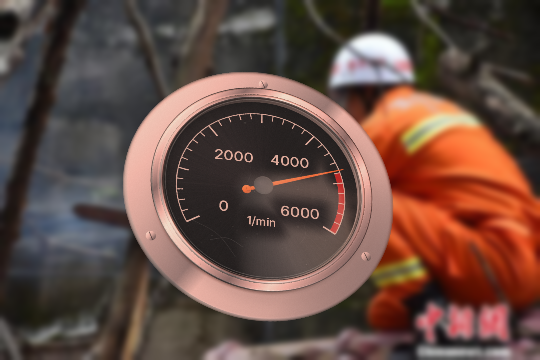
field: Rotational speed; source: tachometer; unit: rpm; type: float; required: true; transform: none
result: 4800 rpm
